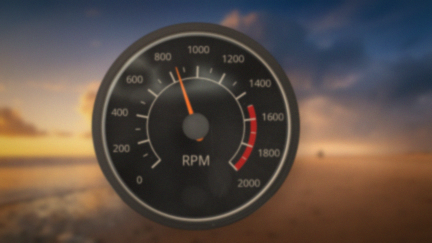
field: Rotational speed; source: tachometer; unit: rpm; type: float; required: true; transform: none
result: 850 rpm
